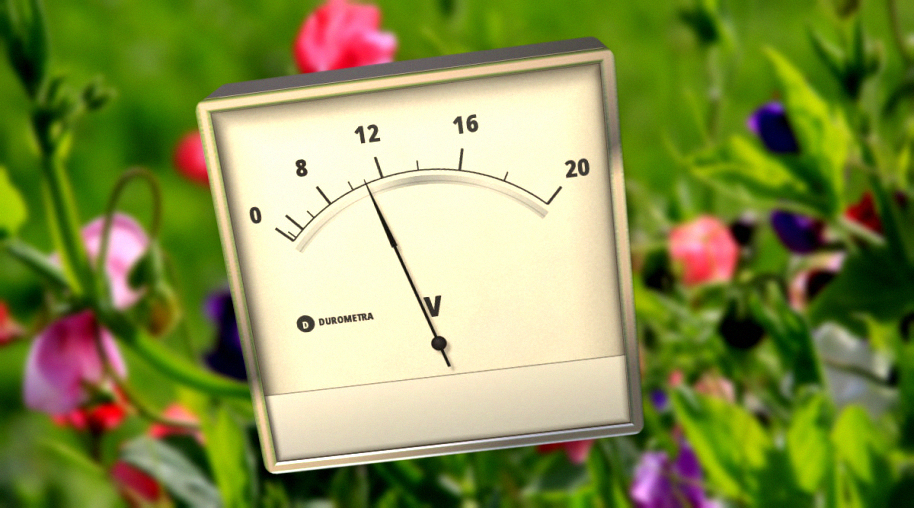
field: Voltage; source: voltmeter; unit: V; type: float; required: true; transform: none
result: 11 V
